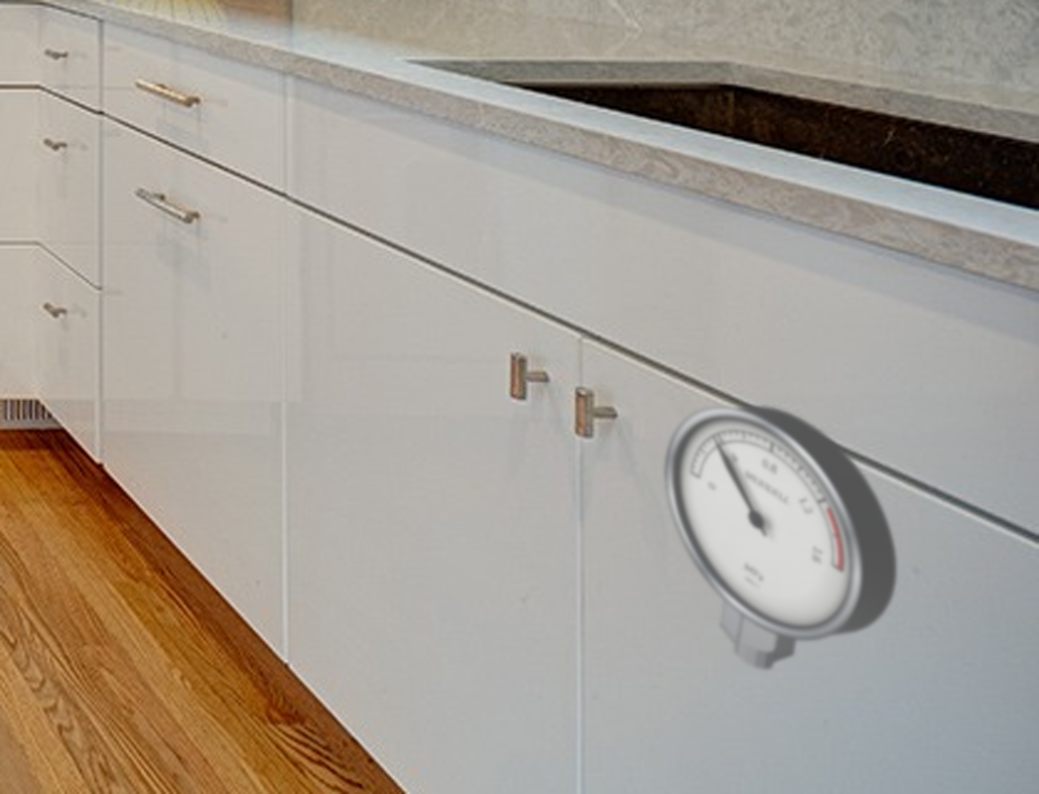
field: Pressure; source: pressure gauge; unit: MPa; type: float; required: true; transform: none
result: 0.4 MPa
